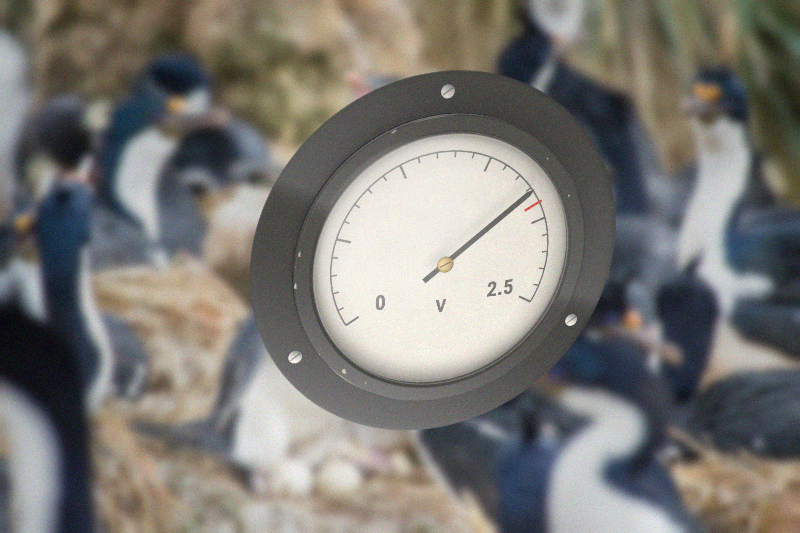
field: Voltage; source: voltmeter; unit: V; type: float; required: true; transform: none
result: 1.8 V
